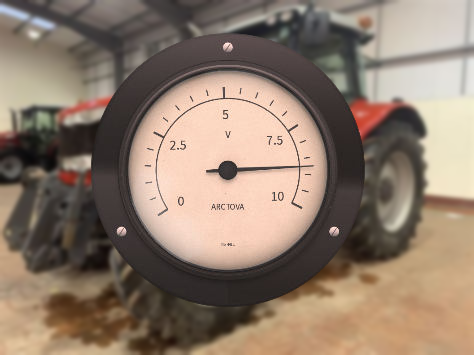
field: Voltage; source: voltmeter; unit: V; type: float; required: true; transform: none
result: 8.75 V
